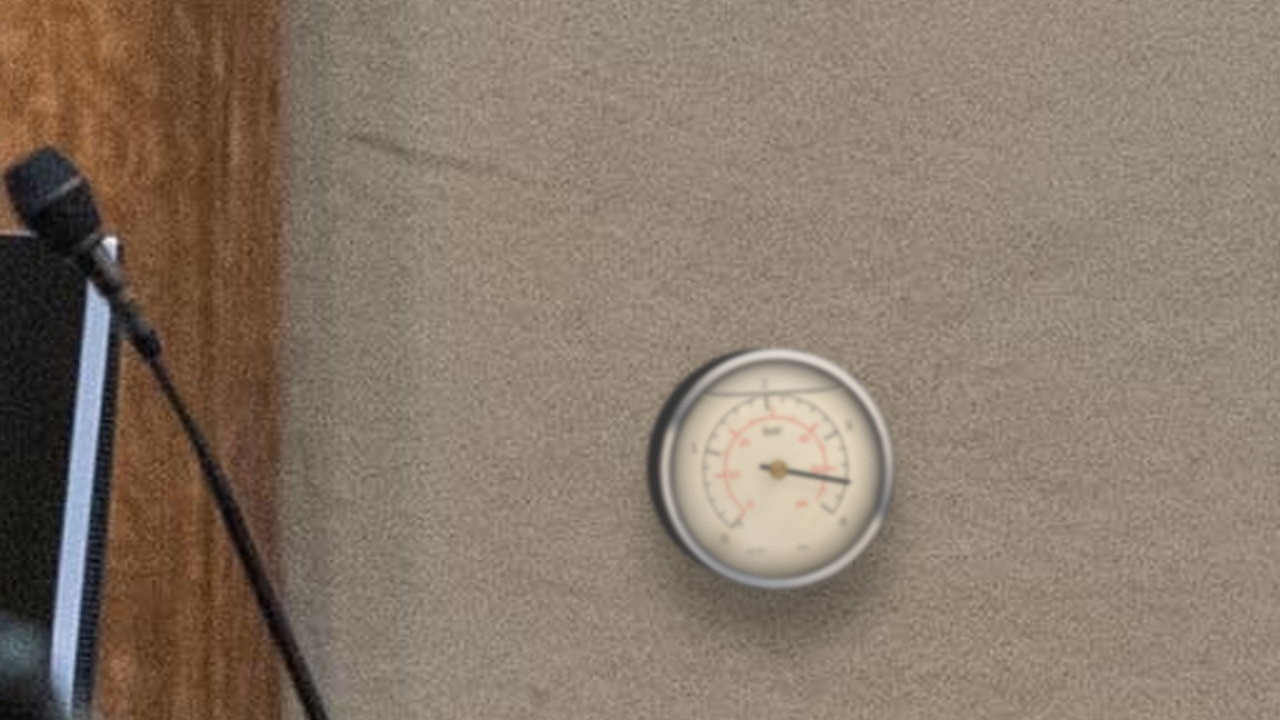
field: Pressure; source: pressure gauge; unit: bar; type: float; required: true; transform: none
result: 3.6 bar
